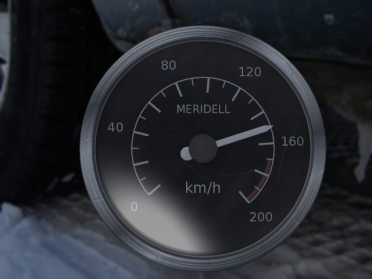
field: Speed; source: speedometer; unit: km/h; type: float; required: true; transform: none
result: 150 km/h
